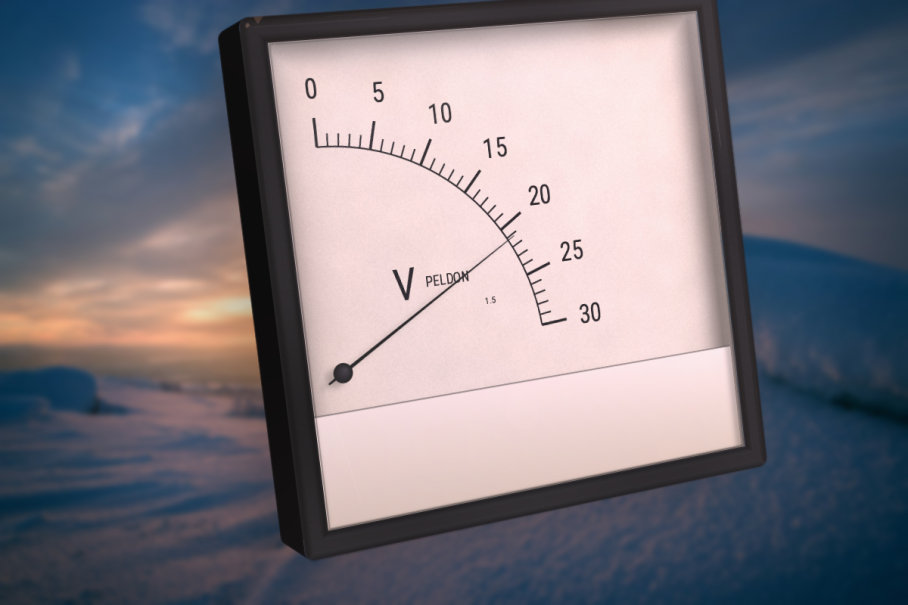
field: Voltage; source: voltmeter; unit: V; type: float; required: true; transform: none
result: 21 V
